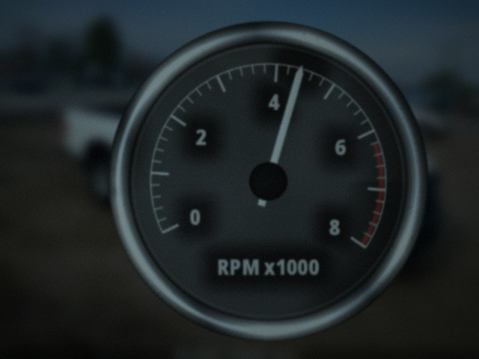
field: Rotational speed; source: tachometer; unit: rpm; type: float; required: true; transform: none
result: 4400 rpm
